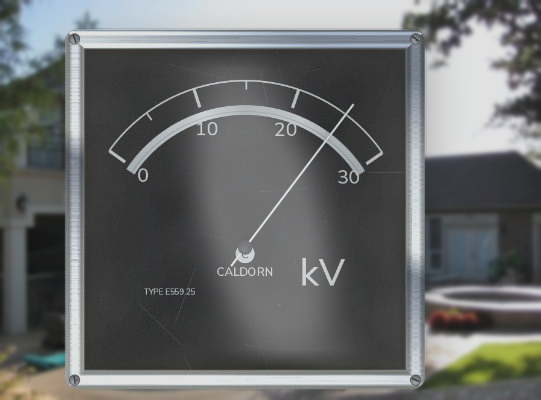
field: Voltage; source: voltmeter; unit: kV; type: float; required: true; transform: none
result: 25 kV
